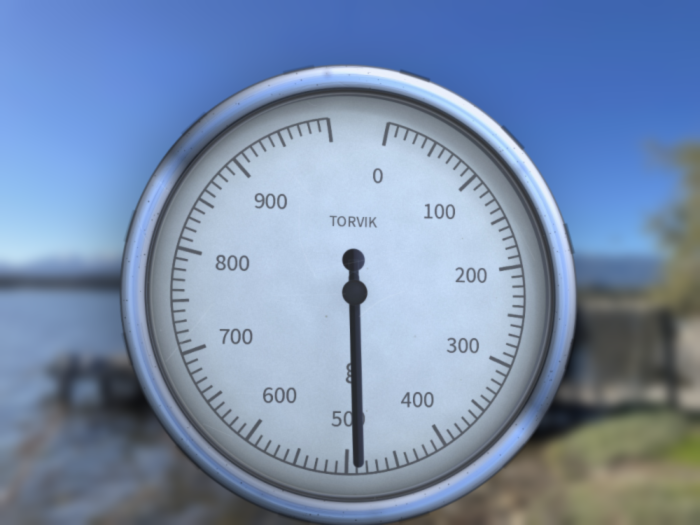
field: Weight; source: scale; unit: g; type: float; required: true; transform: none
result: 490 g
